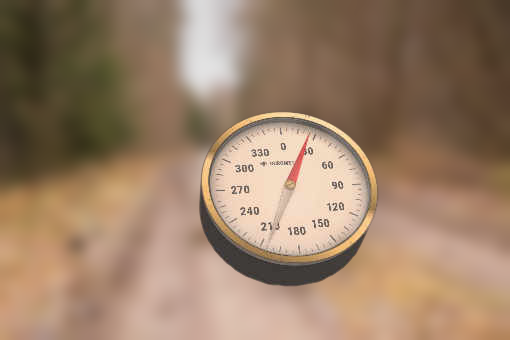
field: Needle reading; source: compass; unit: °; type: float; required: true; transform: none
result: 25 °
